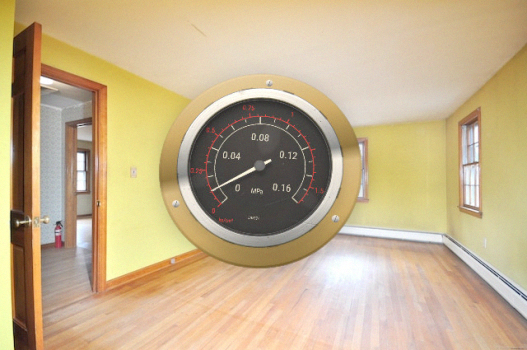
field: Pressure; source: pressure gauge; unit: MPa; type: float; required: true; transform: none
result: 0.01 MPa
